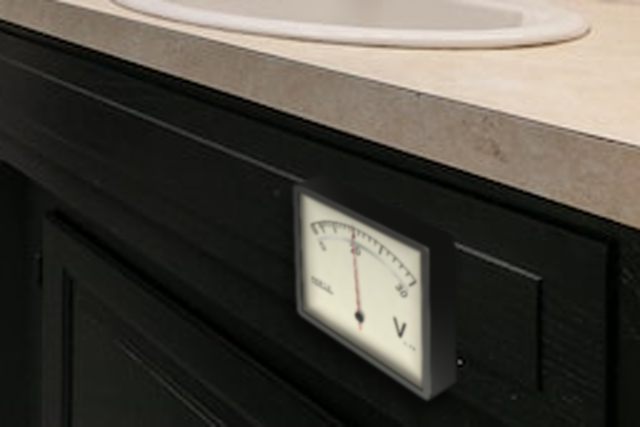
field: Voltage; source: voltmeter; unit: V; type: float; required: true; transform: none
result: 20 V
